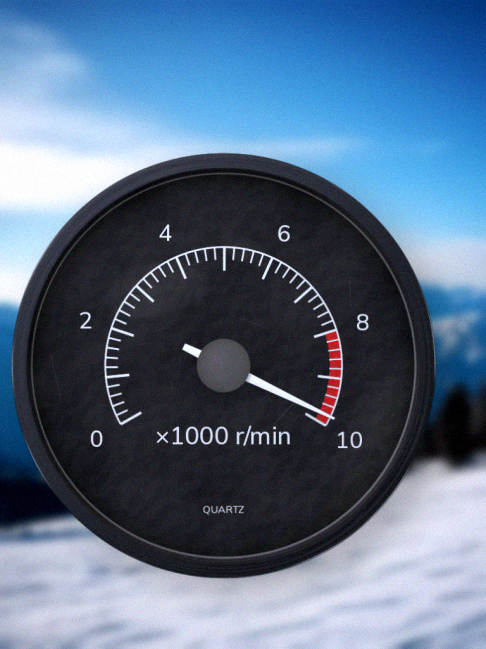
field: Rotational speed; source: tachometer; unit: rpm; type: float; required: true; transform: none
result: 9800 rpm
